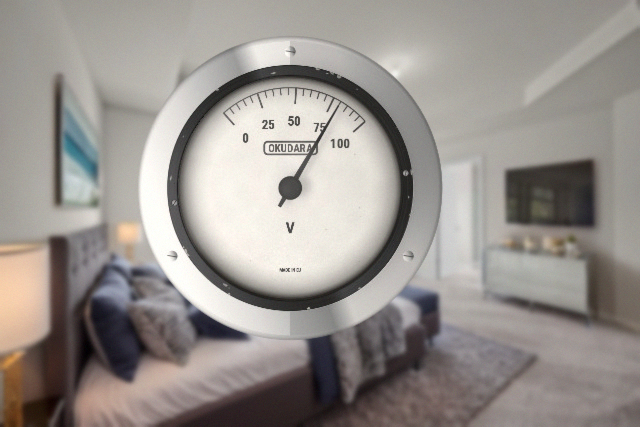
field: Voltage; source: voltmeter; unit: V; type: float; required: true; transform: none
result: 80 V
